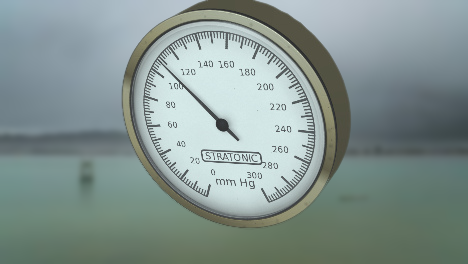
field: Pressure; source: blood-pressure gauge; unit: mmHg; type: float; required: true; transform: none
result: 110 mmHg
